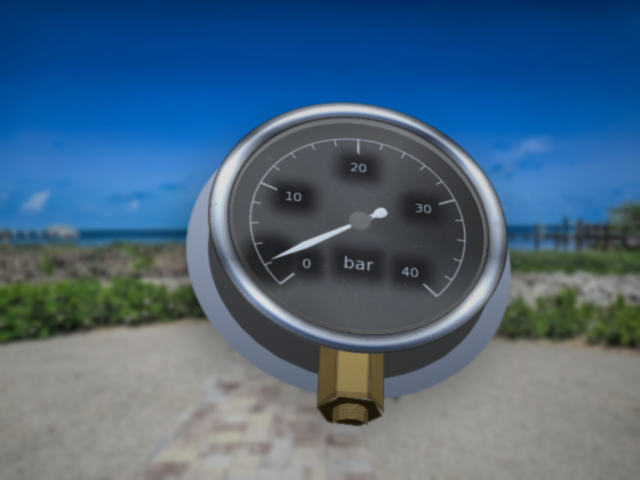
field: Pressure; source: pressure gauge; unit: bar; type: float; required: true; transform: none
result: 2 bar
